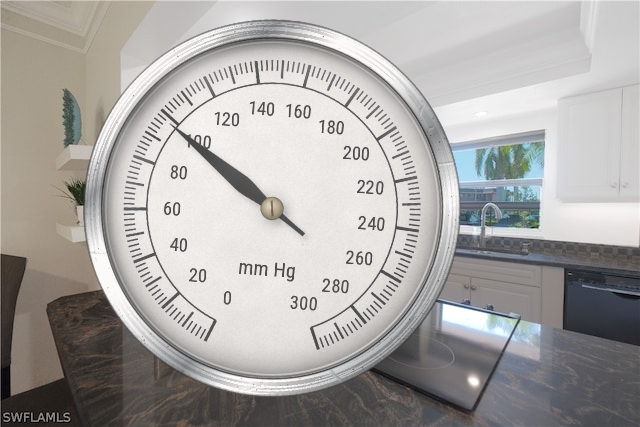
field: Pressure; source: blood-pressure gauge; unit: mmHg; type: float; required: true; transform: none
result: 98 mmHg
